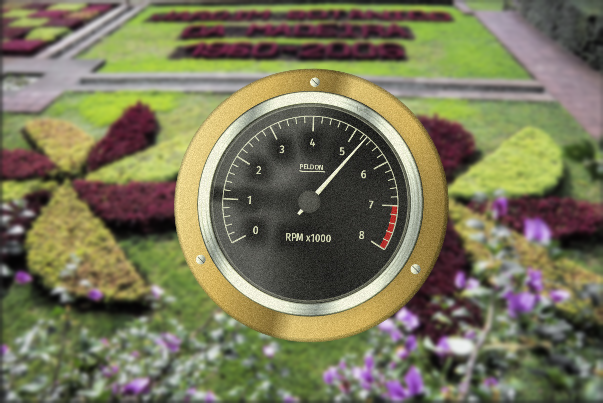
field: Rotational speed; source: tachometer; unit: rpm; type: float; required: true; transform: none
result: 5300 rpm
